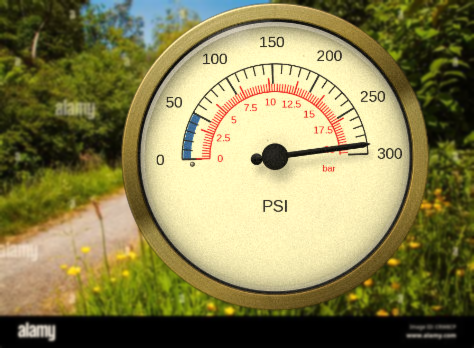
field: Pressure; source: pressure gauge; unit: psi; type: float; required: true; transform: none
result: 290 psi
